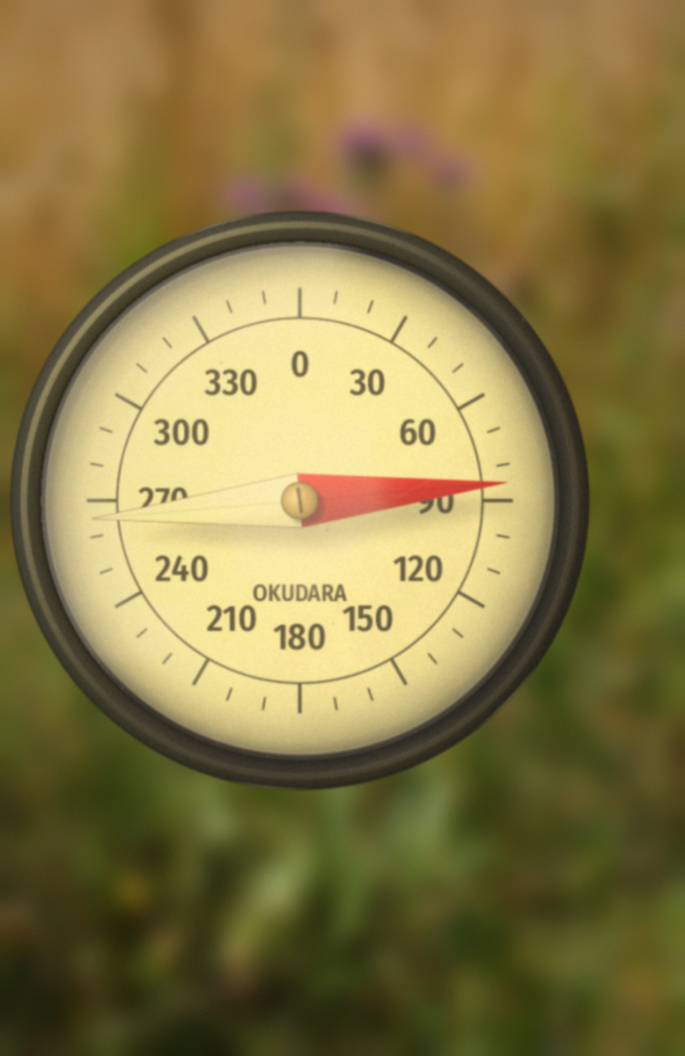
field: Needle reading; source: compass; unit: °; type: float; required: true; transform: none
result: 85 °
